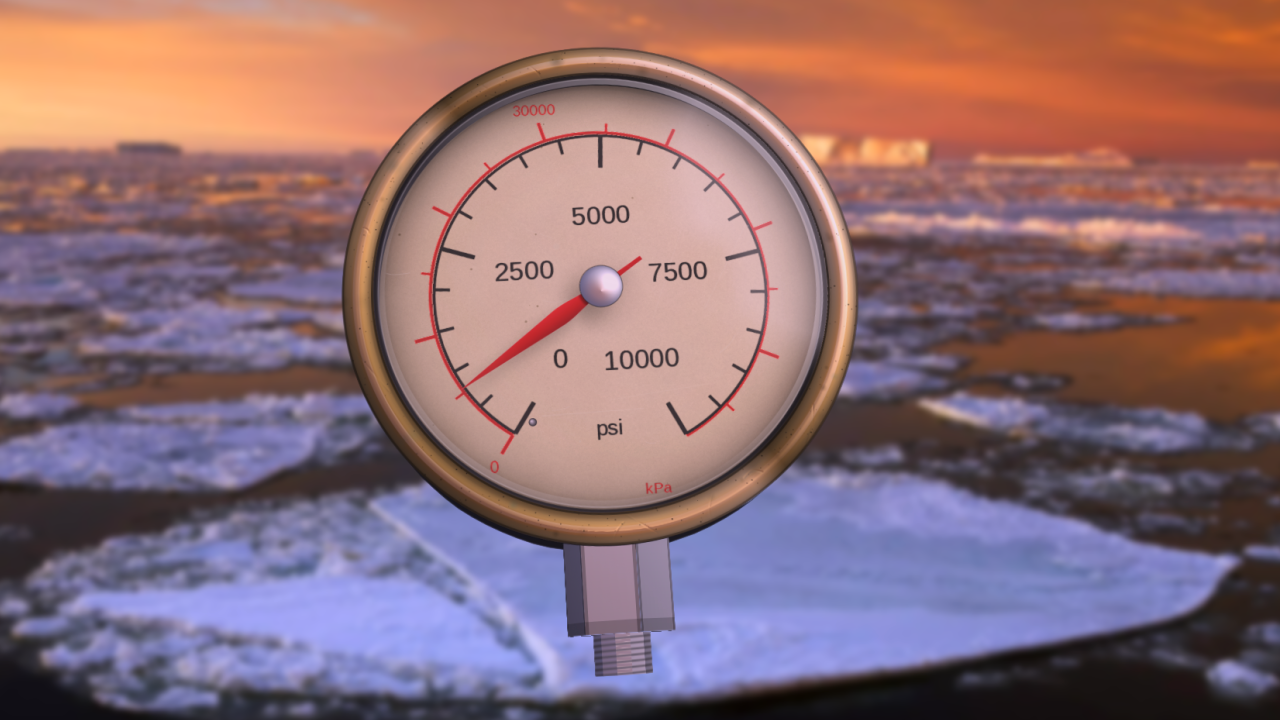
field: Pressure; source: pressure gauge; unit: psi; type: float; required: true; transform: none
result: 750 psi
